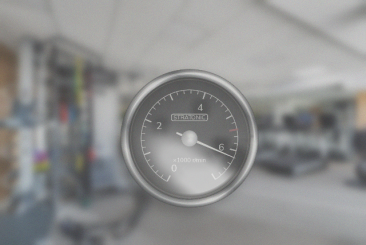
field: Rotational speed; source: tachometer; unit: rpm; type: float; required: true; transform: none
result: 6200 rpm
